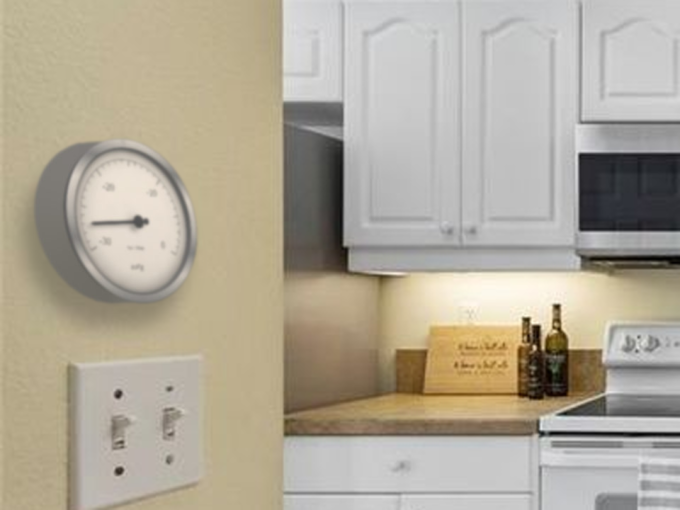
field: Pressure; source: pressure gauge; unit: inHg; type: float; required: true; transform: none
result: -27 inHg
